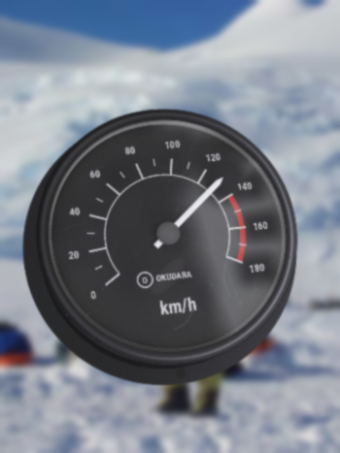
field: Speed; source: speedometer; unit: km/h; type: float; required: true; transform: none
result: 130 km/h
